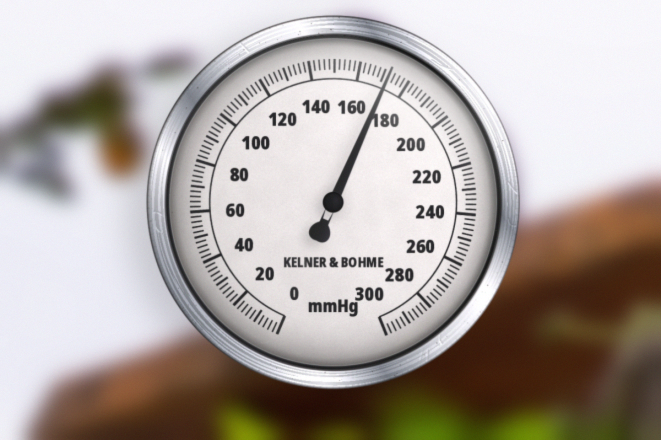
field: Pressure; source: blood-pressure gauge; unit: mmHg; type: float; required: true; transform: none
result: 172 mmHg
